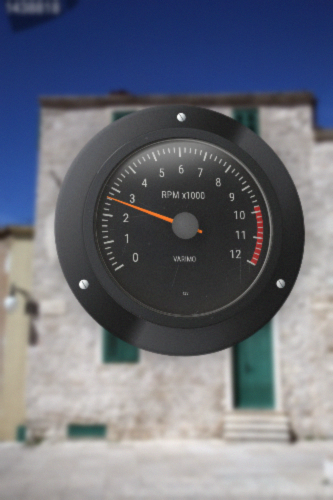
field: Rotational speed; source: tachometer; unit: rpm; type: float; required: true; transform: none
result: 2600 rpm
